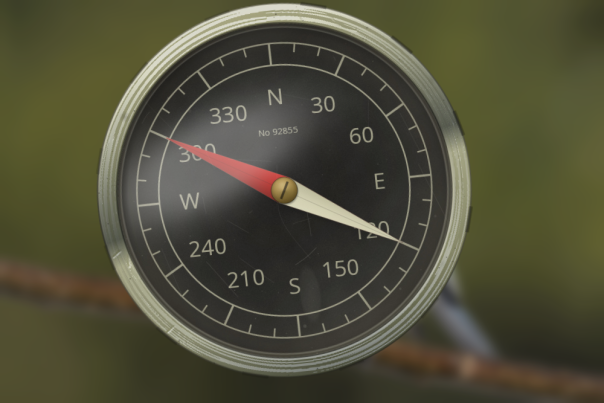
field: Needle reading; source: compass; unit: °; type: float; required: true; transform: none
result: 300 °
